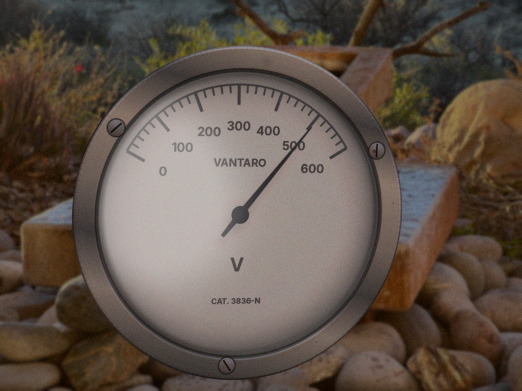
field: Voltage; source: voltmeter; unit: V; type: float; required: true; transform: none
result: 500 V
